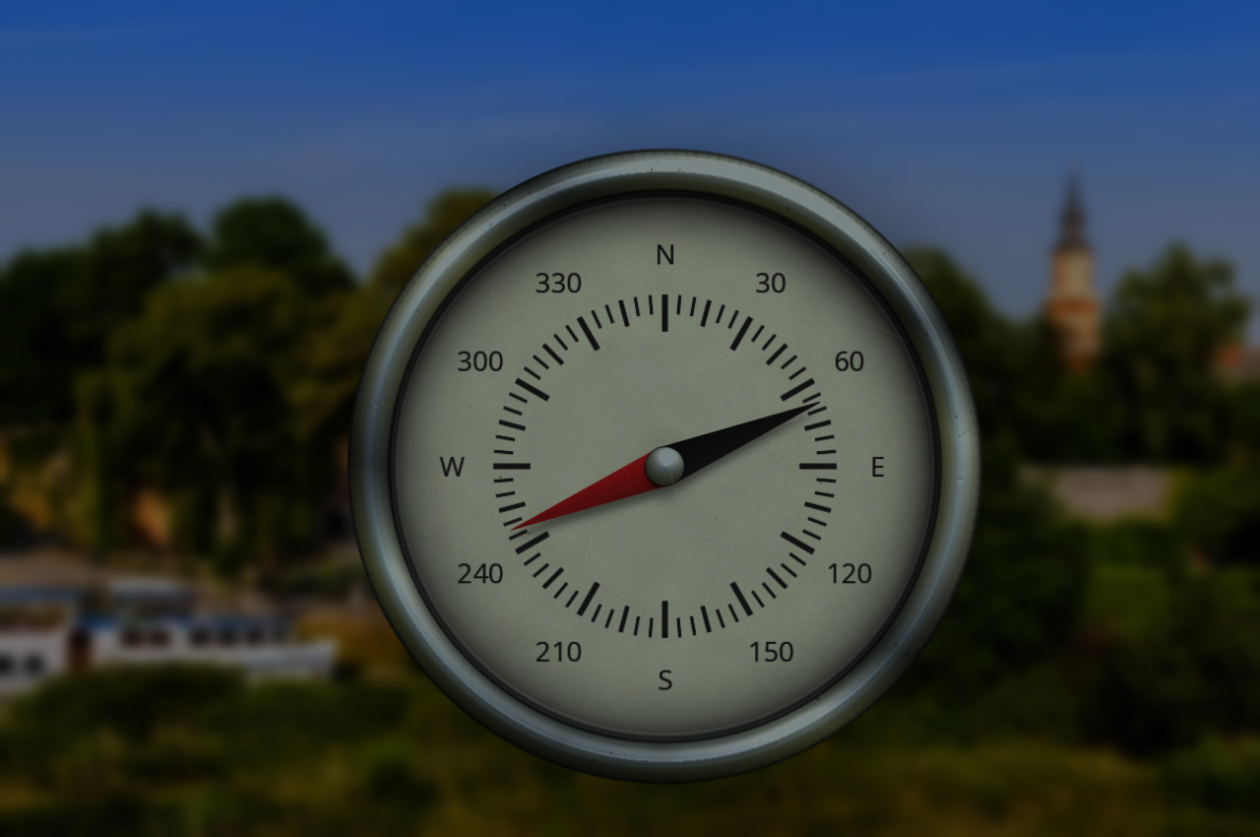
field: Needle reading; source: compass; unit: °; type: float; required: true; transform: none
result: 247.5 °
